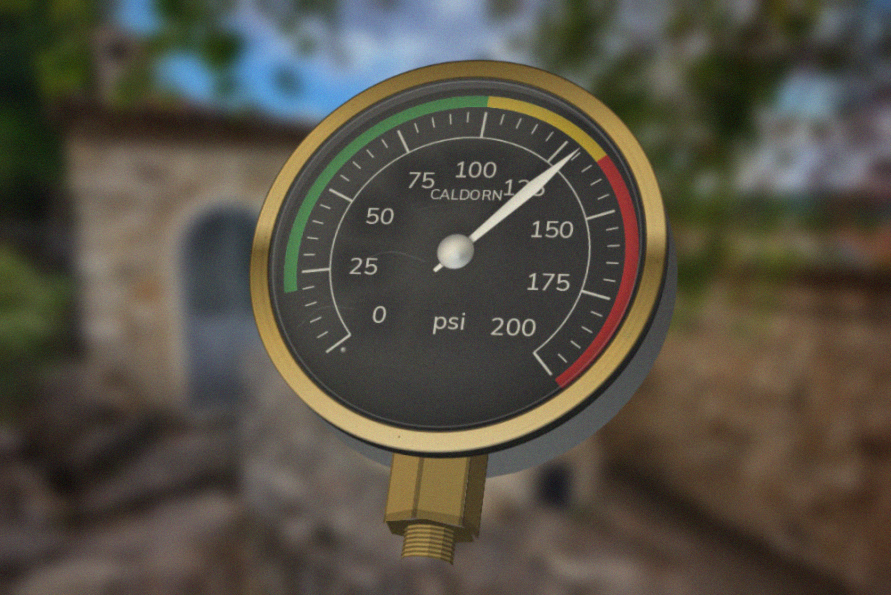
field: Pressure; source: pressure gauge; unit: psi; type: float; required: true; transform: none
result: 130 psi
